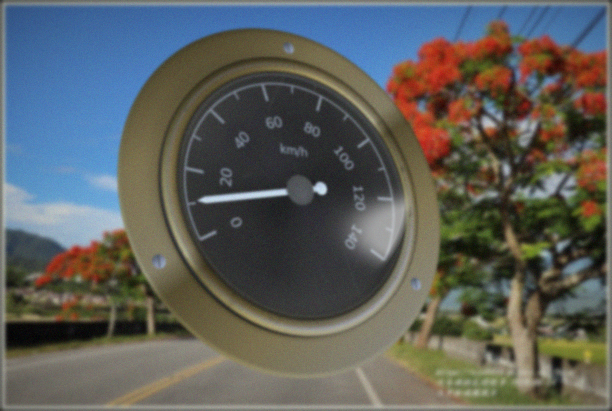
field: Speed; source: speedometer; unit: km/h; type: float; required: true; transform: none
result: 10 km/h
